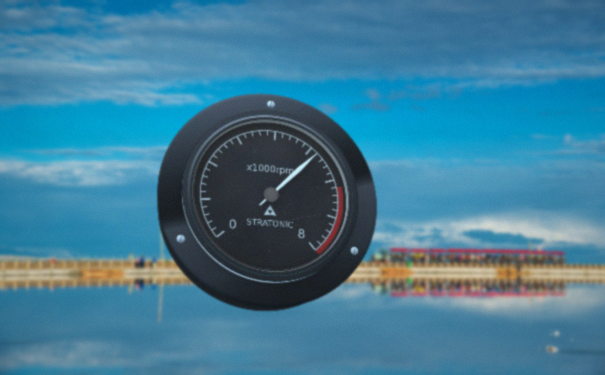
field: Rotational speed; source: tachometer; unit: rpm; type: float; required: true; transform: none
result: 5200 rpm
